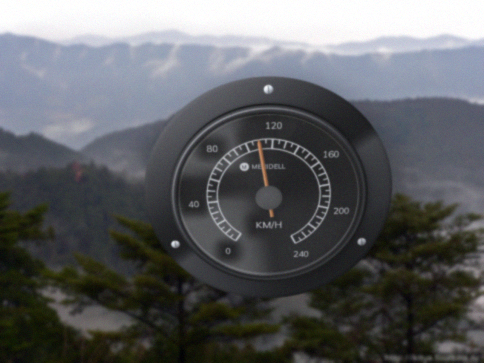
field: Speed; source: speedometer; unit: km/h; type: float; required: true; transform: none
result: 110 km/h
